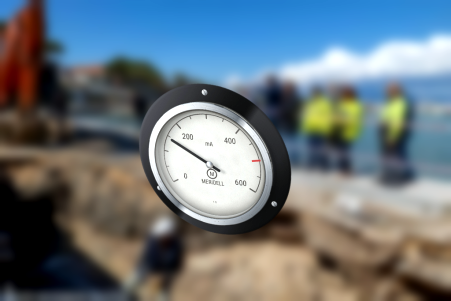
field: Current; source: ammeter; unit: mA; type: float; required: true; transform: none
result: 150 mA
